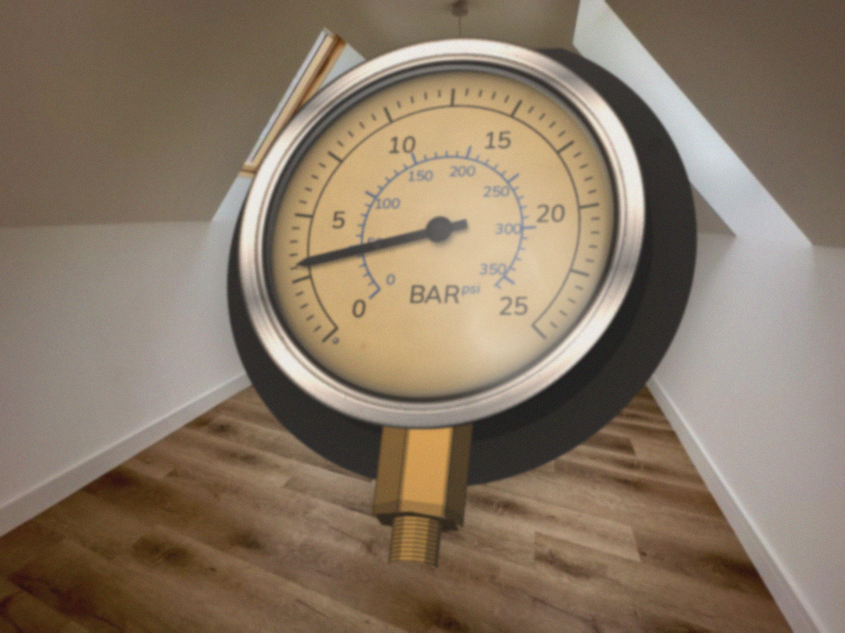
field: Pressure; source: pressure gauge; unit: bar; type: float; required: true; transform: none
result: 3 bar
